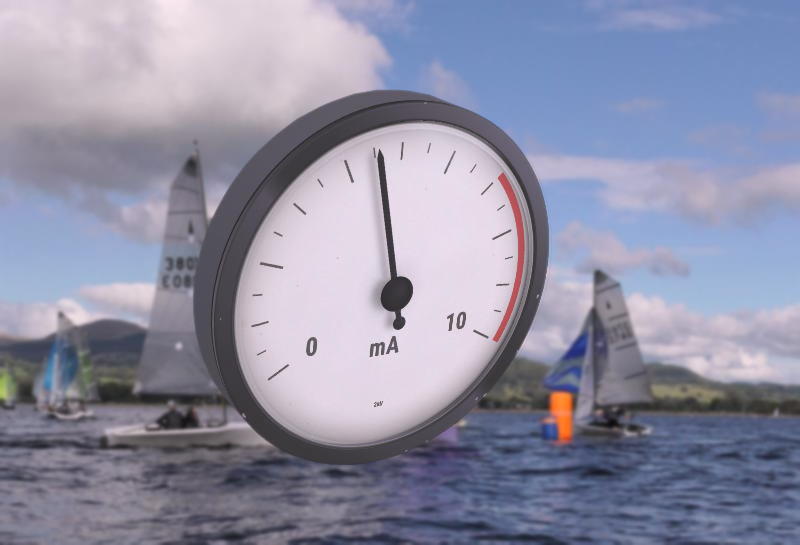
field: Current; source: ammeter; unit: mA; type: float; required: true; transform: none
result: 4.5 mA
